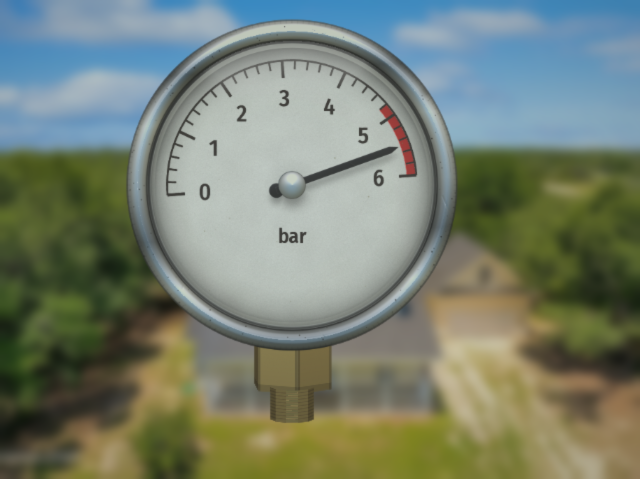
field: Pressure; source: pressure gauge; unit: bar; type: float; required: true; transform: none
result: 5.5 bar
